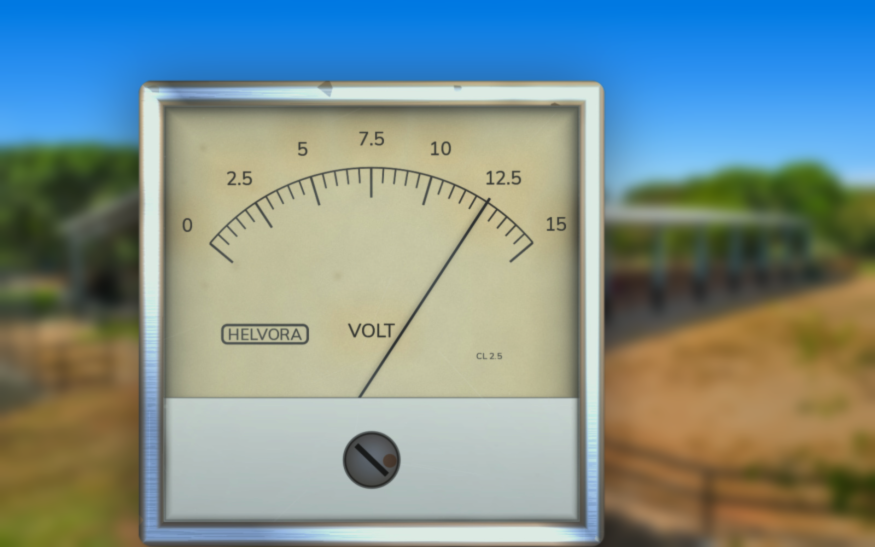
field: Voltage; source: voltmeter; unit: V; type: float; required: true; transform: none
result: 12.5 V
